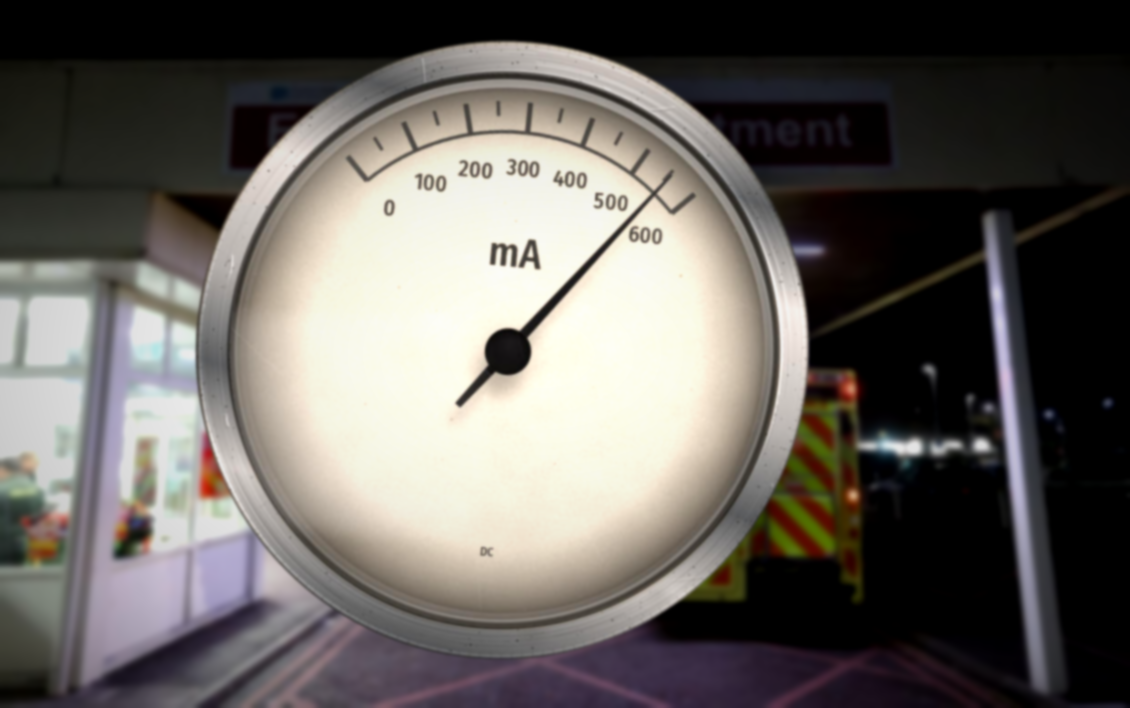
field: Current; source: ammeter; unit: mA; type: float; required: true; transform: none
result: 550 mA
